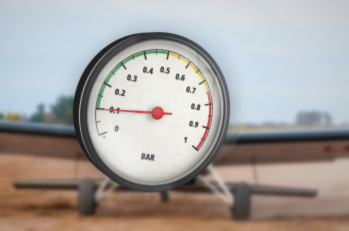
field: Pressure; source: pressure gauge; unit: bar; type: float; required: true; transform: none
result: 0.1 bar
